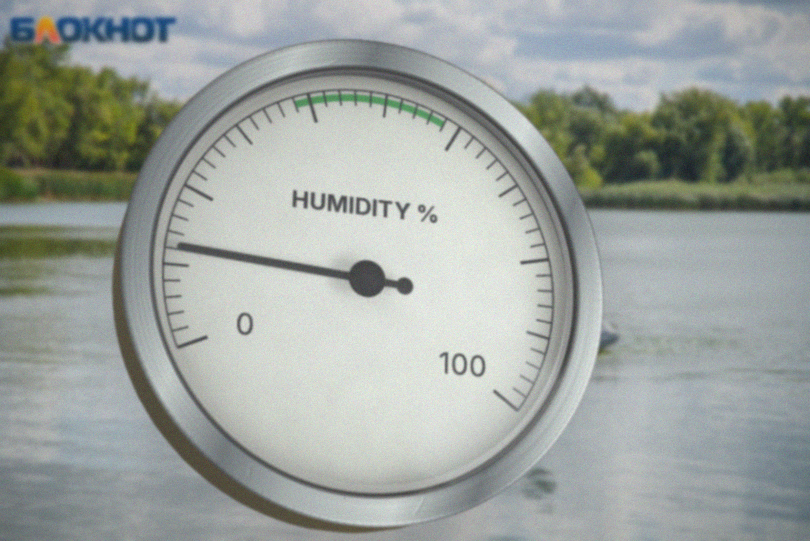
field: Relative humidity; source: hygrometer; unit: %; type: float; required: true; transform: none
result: 12 %
